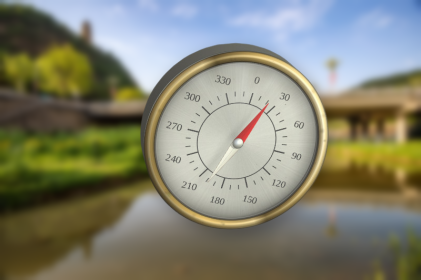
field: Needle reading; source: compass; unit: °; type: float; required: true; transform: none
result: 20 °
